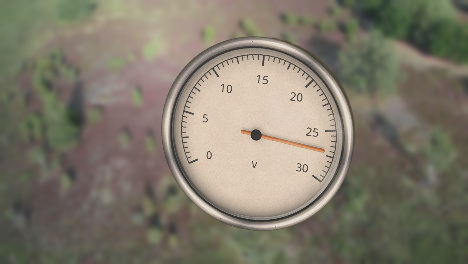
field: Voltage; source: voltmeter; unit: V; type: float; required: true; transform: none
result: 27 V
